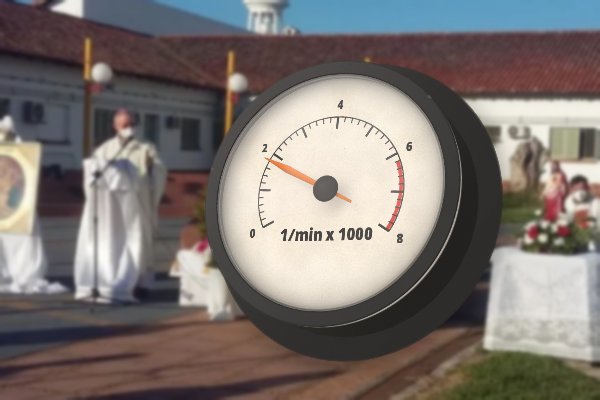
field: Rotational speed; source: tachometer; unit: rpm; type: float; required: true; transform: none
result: 1800 rpm
